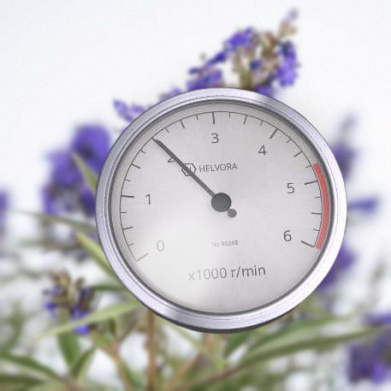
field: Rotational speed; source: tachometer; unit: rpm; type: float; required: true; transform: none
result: 2000 rpm
